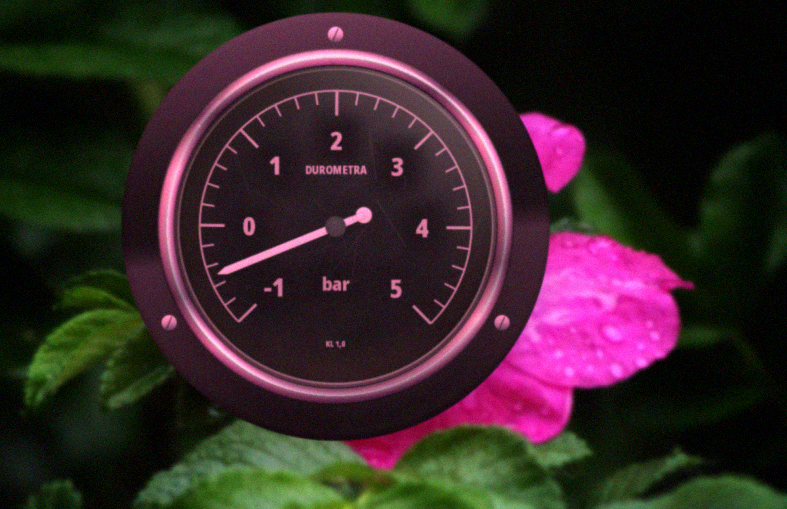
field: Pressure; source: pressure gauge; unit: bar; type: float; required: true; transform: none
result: -0.5 bar
